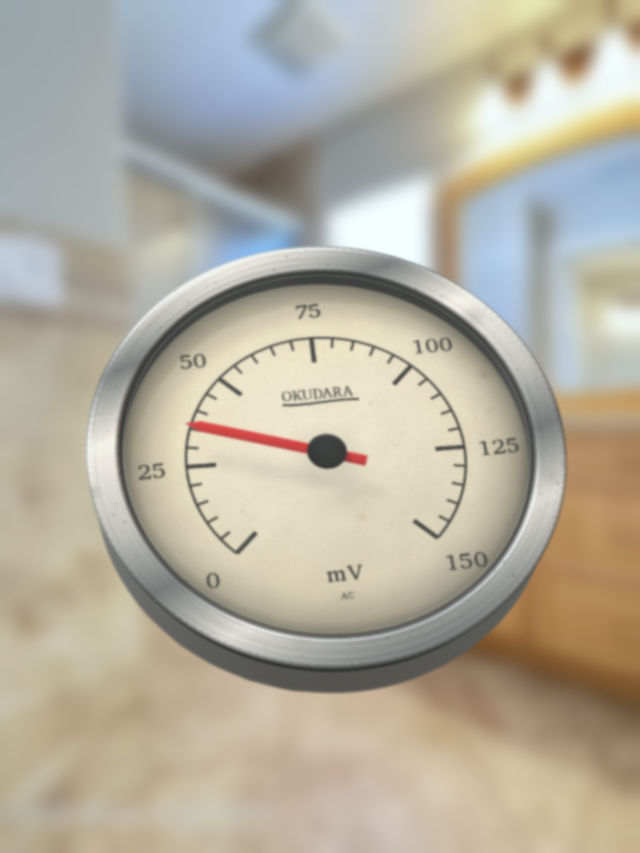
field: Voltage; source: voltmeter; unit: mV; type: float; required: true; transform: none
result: 35 mV
